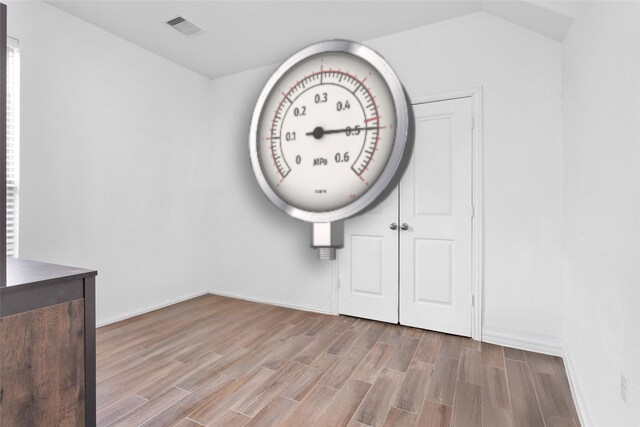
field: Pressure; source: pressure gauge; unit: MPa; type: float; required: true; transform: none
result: 0.5 MPa
